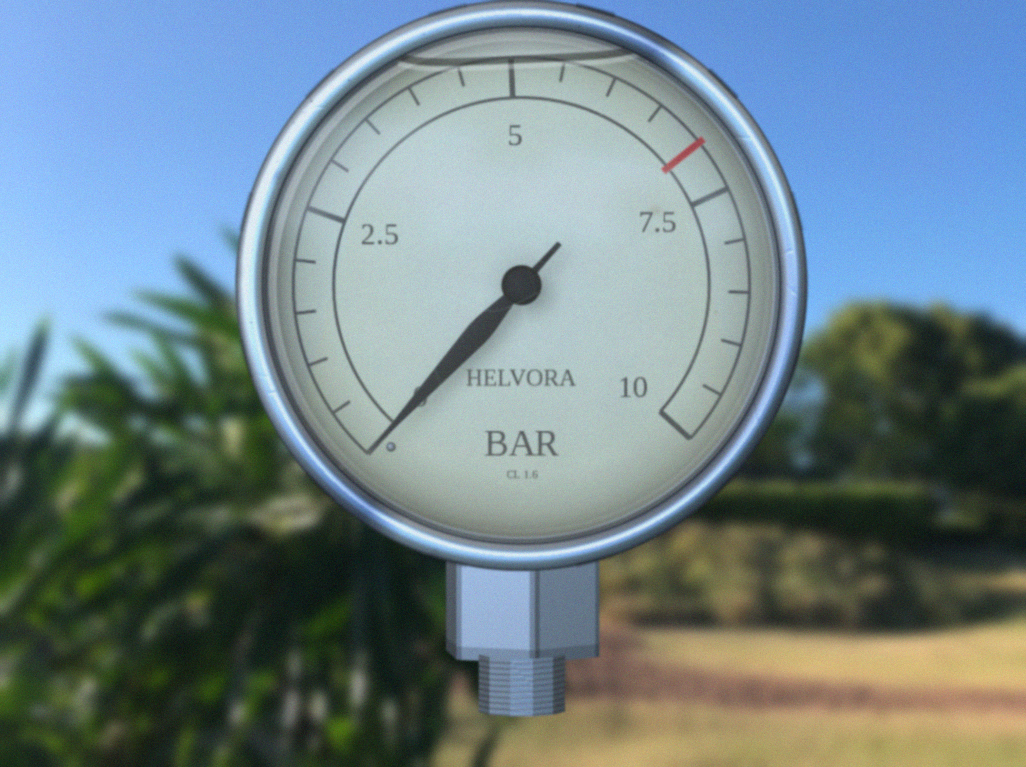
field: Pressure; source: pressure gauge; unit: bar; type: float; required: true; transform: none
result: 0 bar
